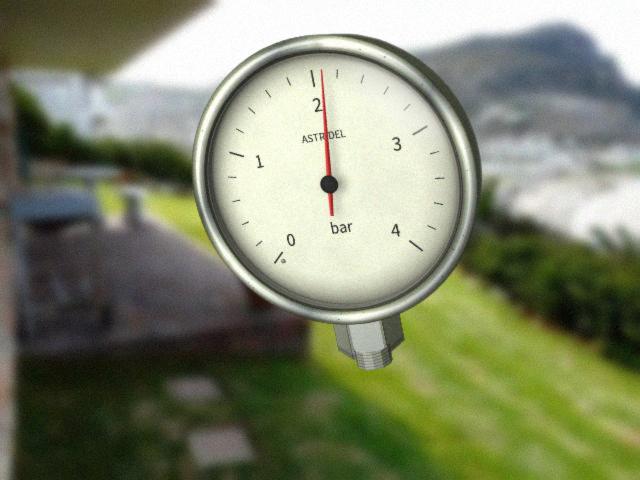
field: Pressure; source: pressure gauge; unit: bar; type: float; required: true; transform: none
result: 2.1 bar
